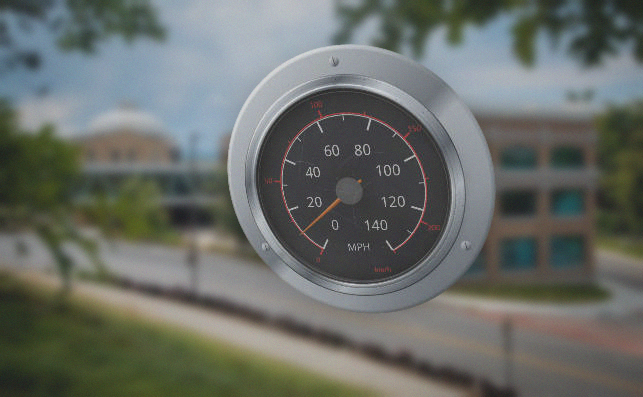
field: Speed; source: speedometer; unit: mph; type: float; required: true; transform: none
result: 10 mph
